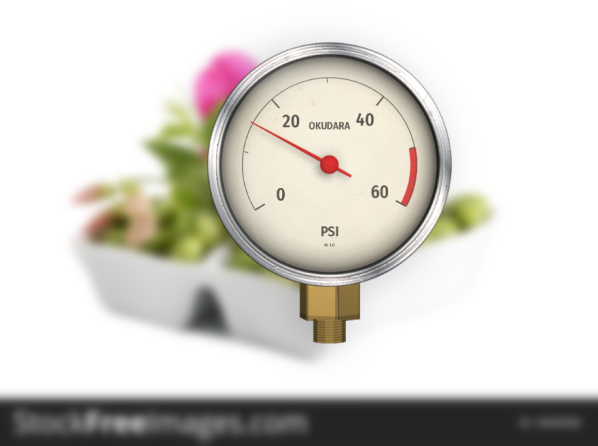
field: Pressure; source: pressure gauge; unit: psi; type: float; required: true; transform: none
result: 15 psi
